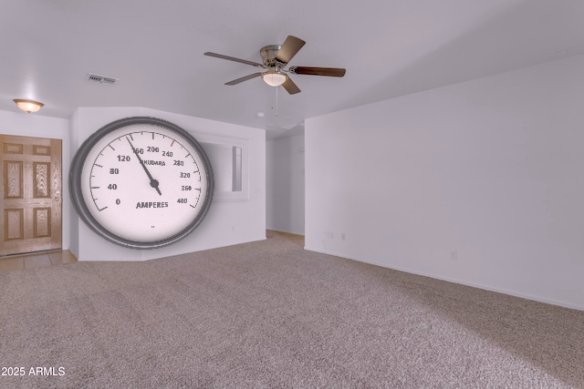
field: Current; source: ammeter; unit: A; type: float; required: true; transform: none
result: 150 A
